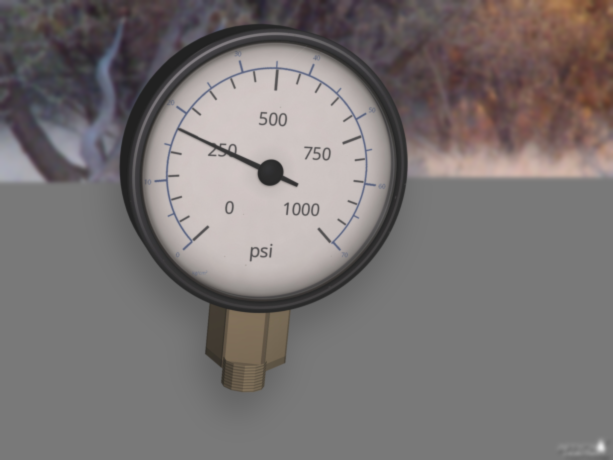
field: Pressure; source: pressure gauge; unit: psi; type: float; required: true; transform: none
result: 250 psi
